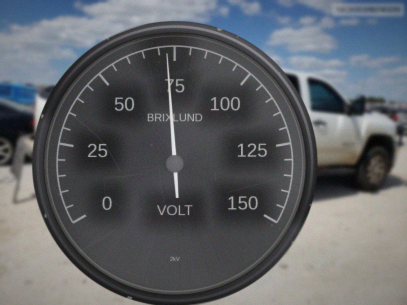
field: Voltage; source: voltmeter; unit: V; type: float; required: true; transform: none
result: 72.5 V
